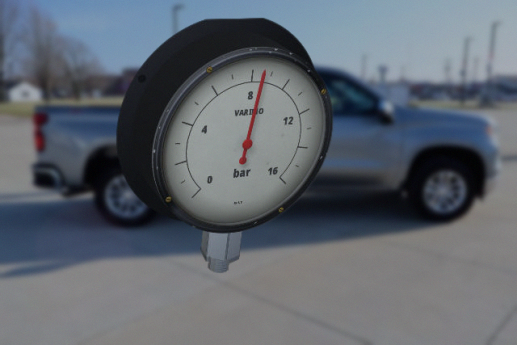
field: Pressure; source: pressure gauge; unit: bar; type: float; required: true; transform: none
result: 8.5 bar
